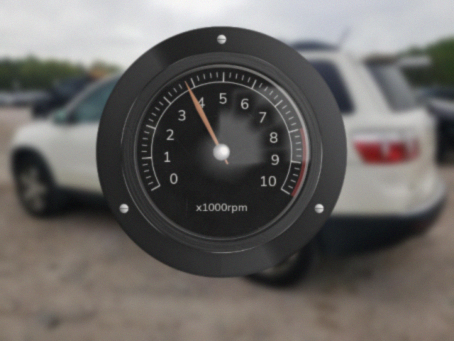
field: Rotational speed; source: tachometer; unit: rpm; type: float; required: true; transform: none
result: 3800 rpm
